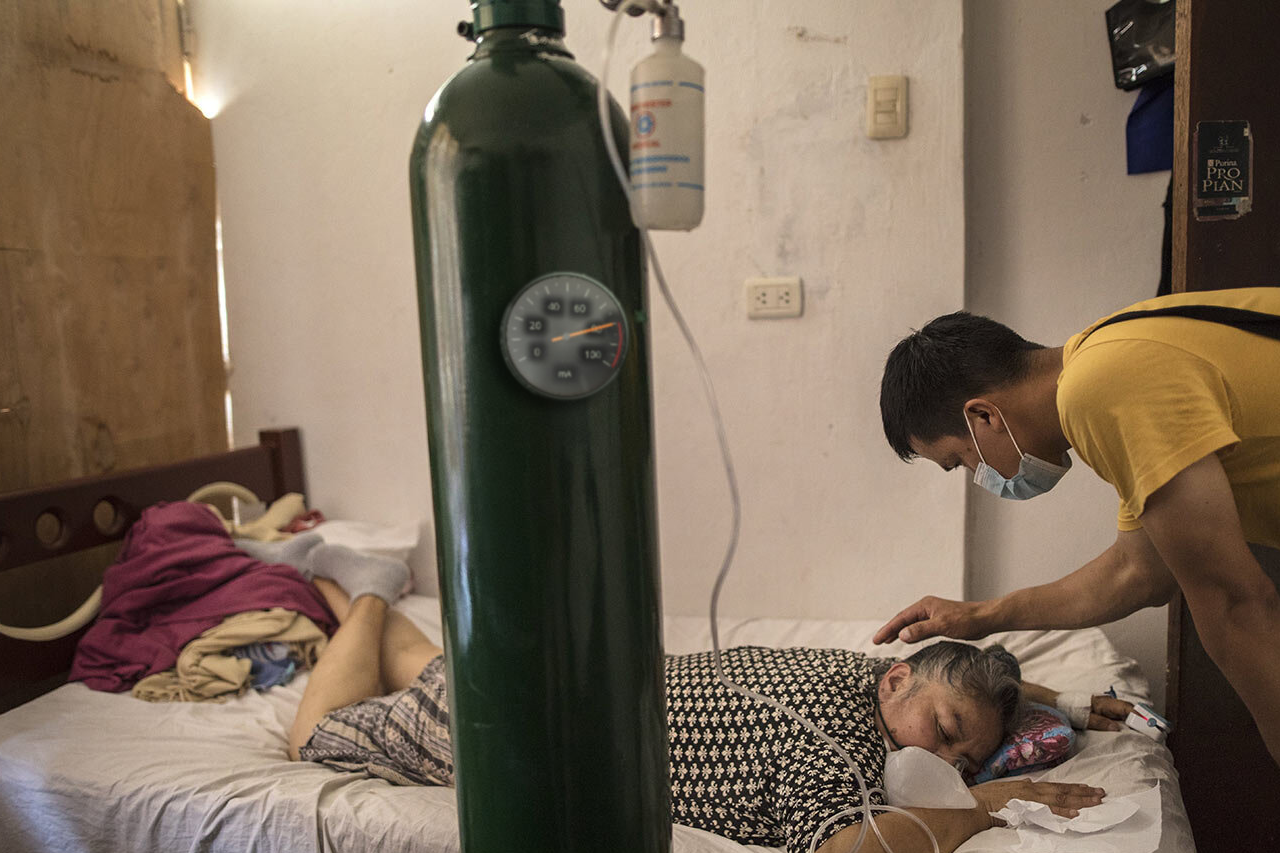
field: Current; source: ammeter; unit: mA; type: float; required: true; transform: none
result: 80 mA
